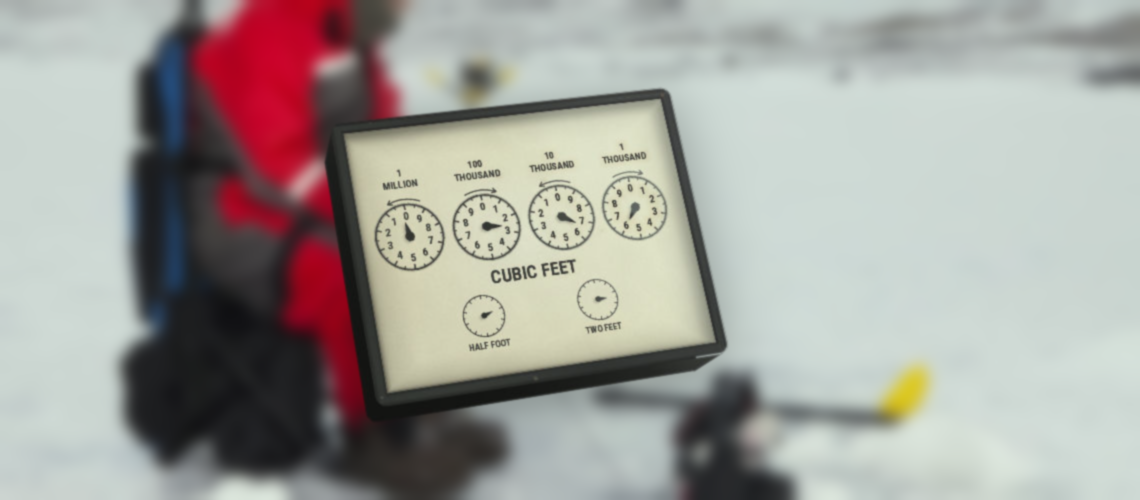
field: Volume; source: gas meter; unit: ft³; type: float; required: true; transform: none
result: 26600 ft³
